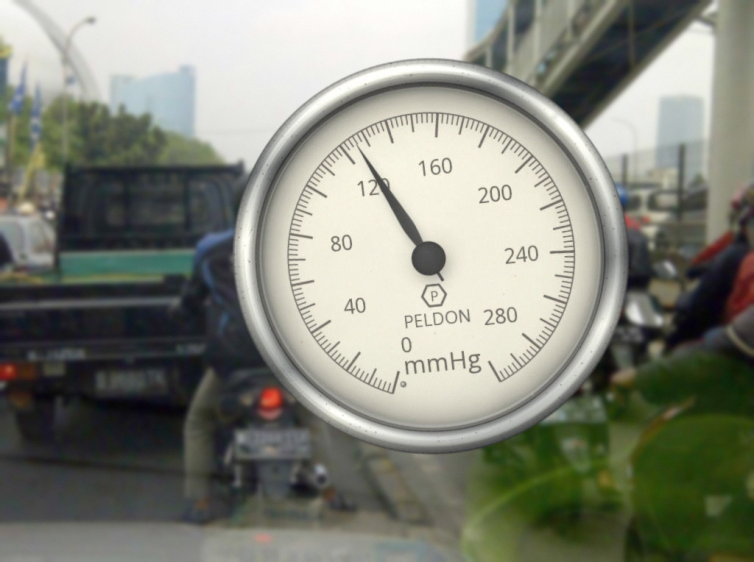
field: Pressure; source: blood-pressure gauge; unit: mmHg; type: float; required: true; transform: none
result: 126 mmHg
